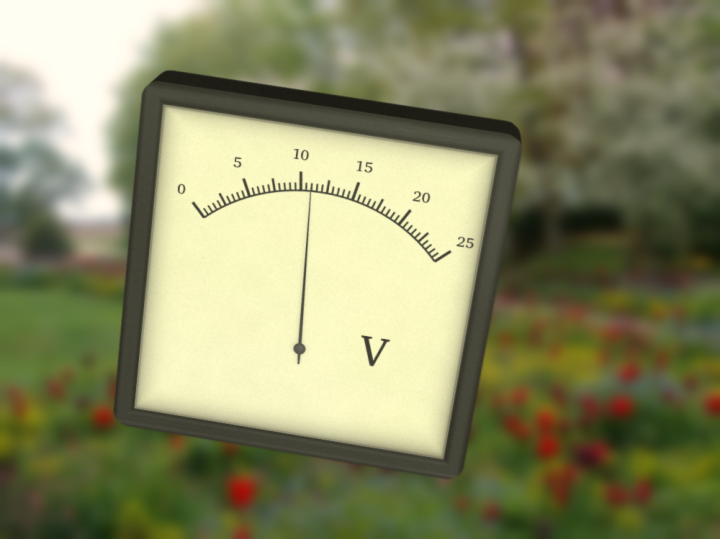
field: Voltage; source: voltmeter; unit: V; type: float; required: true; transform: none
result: 11 V
